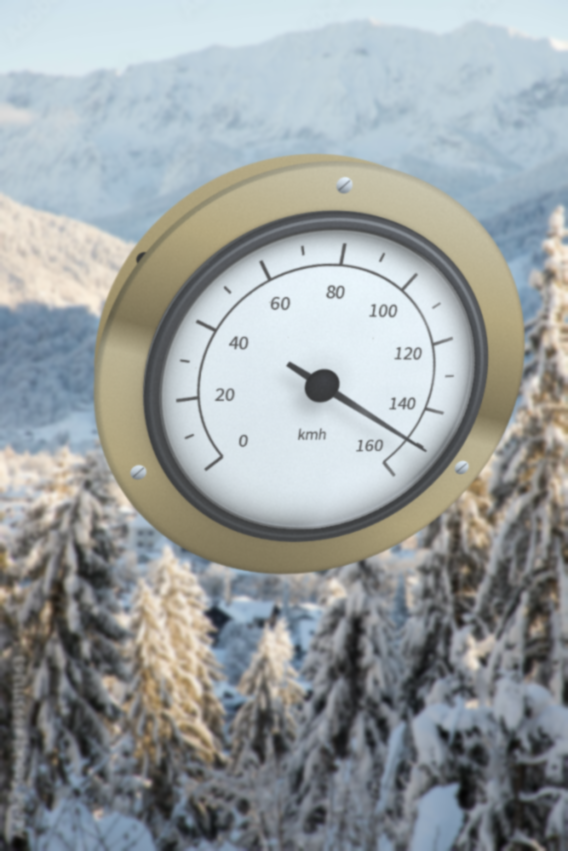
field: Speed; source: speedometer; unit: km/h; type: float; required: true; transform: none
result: 150 km/h
